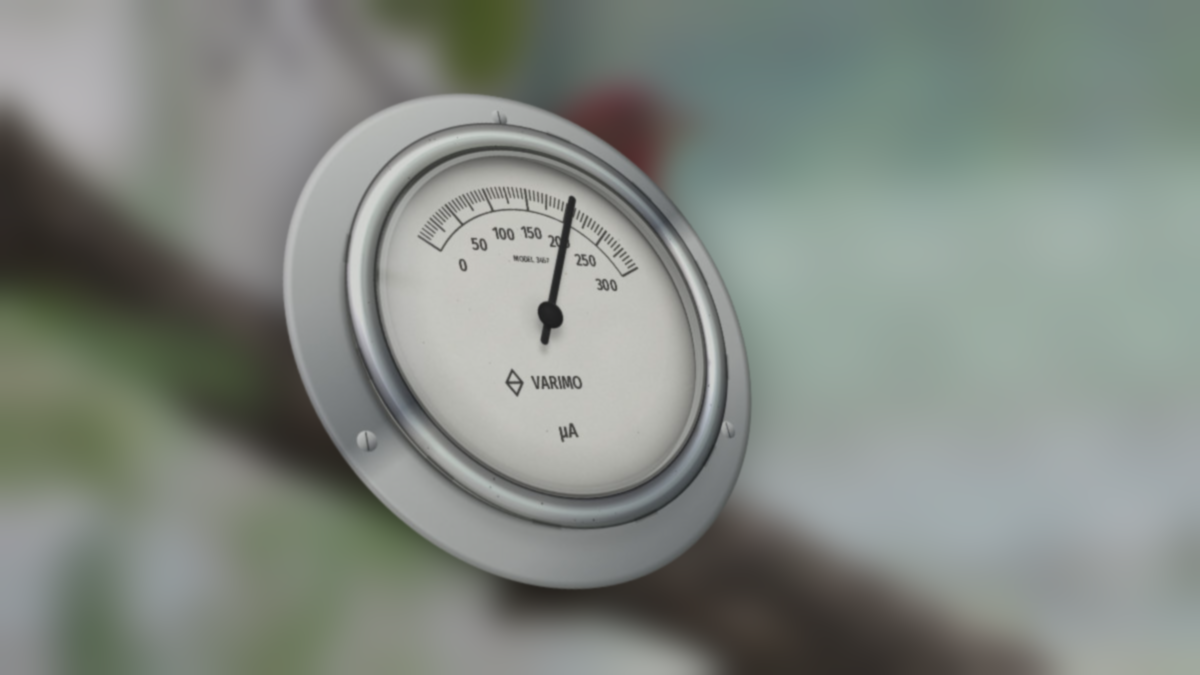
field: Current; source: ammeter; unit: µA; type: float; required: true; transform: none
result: 200 µA
